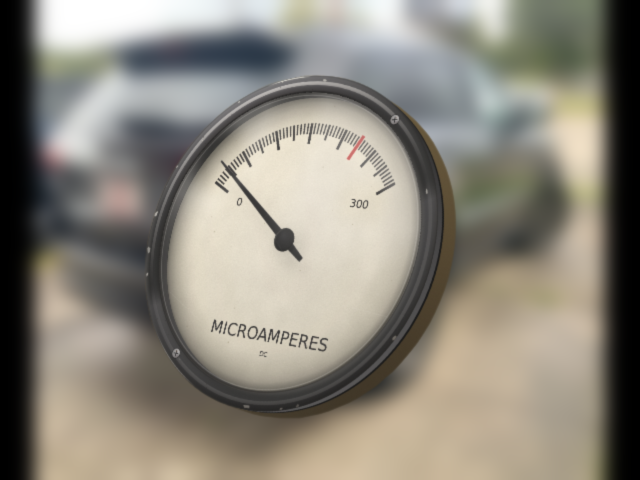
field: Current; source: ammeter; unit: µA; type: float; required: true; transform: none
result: 25 µA
